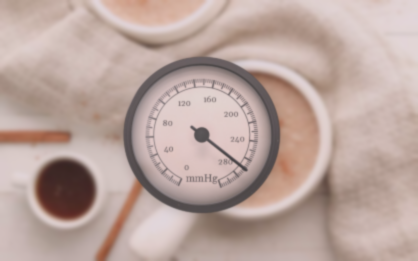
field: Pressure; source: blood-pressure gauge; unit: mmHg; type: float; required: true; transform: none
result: 270 mmHg
